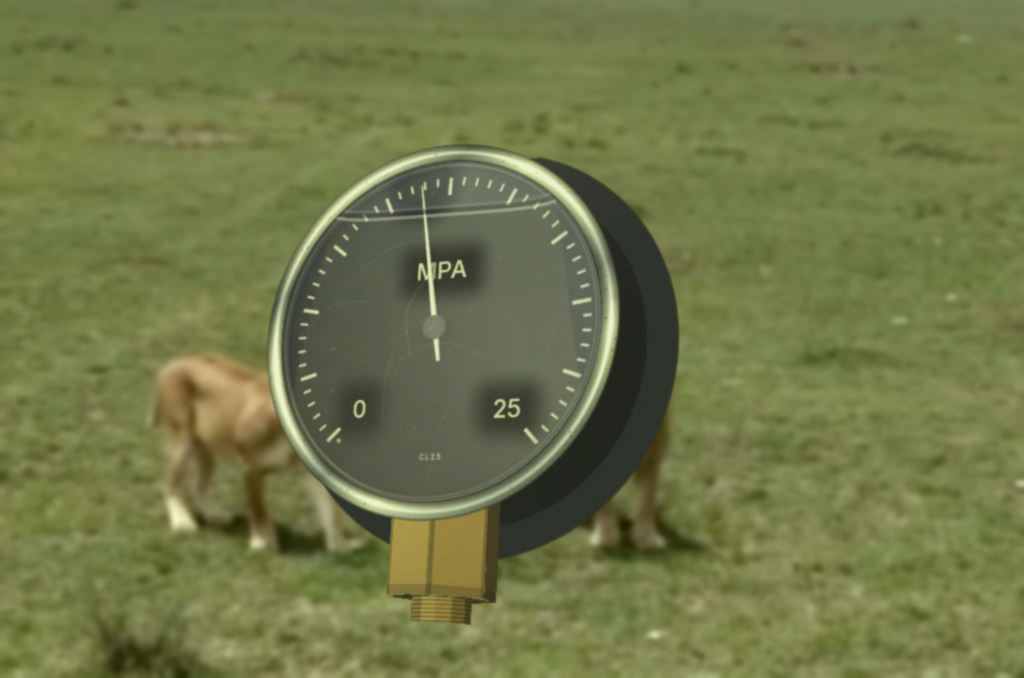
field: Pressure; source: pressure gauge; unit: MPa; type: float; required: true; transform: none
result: 11.5 MPa
